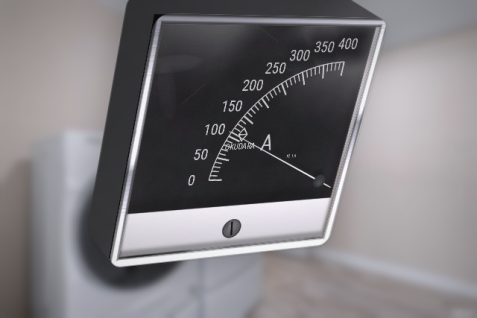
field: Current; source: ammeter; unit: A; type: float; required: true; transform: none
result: 110 A
